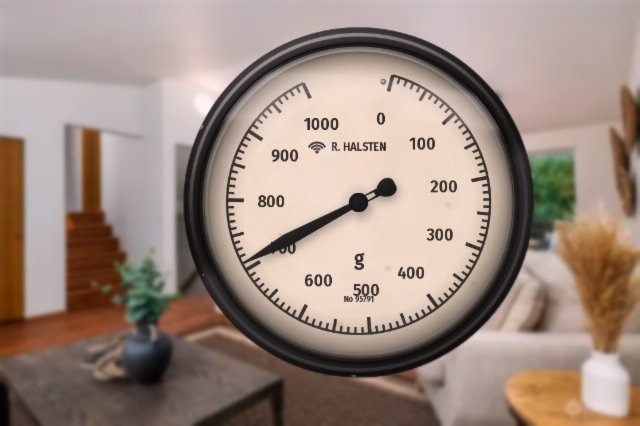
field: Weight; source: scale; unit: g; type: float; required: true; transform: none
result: 710 g
